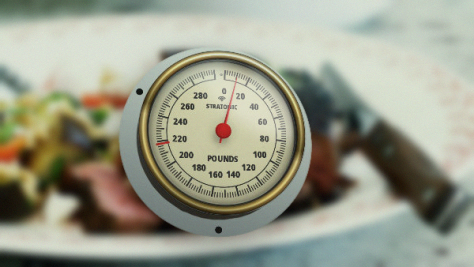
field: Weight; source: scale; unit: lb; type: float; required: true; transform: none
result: 10 lb
